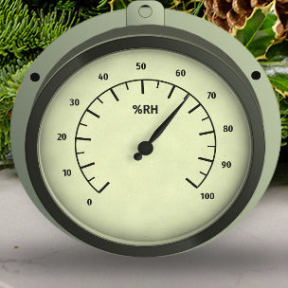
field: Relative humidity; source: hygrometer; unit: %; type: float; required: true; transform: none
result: 65 %
